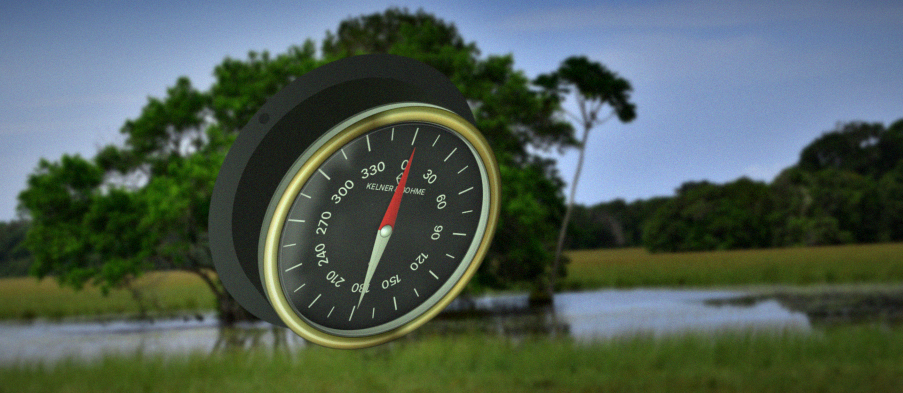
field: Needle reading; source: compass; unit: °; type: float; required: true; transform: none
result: 0 °
